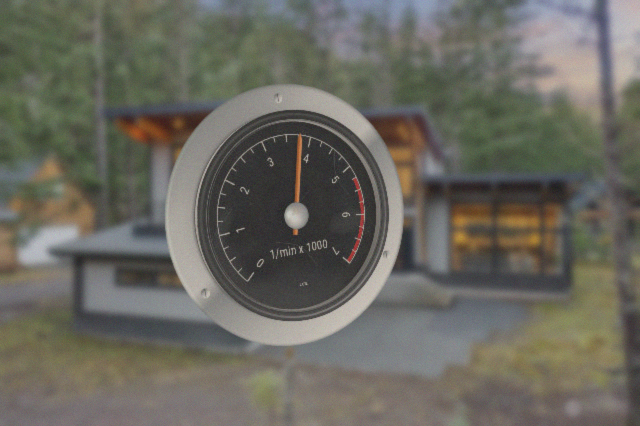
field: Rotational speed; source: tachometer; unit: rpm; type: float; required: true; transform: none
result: 3750 rpm
